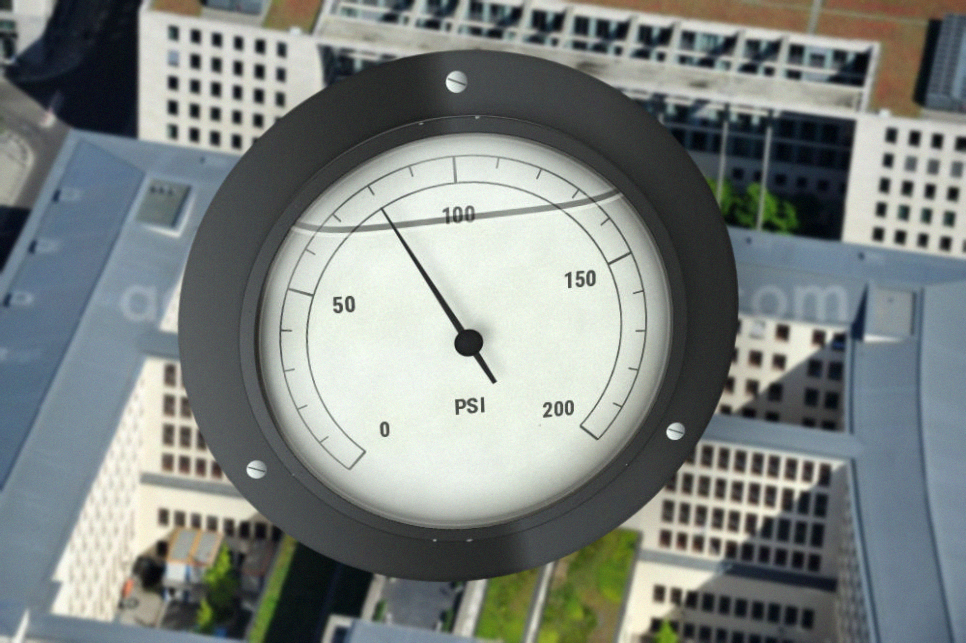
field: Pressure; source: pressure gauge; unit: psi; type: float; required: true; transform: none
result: 80 psi
